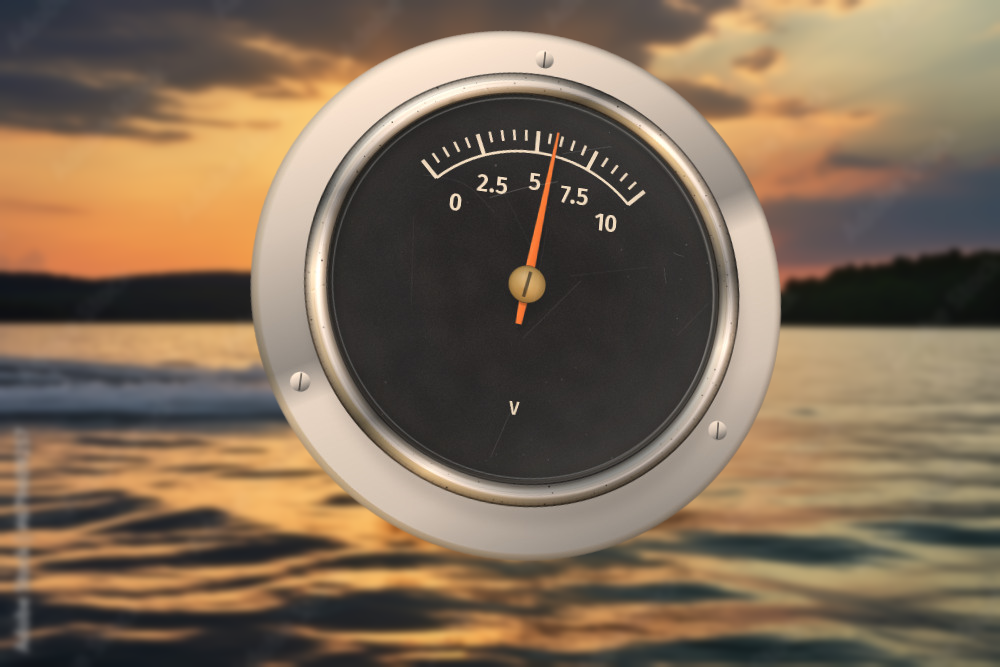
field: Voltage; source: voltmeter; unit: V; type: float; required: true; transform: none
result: 5.75 V
